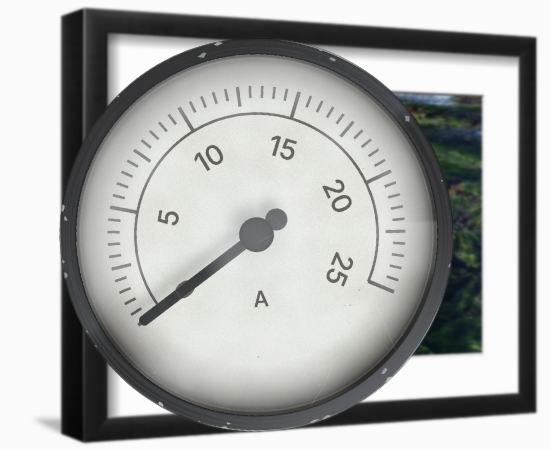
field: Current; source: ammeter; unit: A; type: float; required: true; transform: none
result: 0 A
